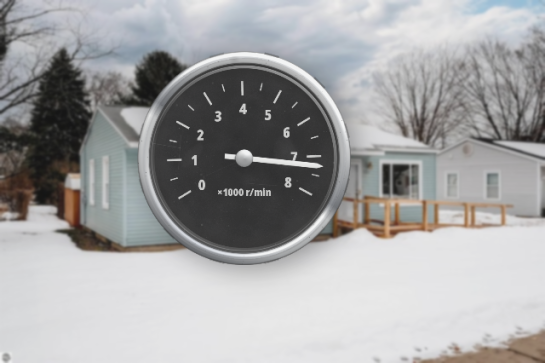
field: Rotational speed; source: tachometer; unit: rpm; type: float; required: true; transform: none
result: 7250 rpm
